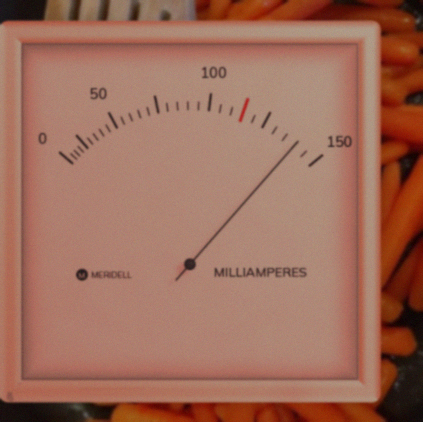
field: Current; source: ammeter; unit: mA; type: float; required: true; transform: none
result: 140 mA
